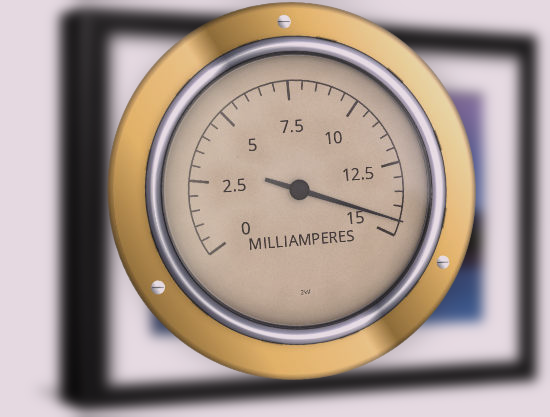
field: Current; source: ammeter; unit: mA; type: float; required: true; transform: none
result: 14.5 mA
